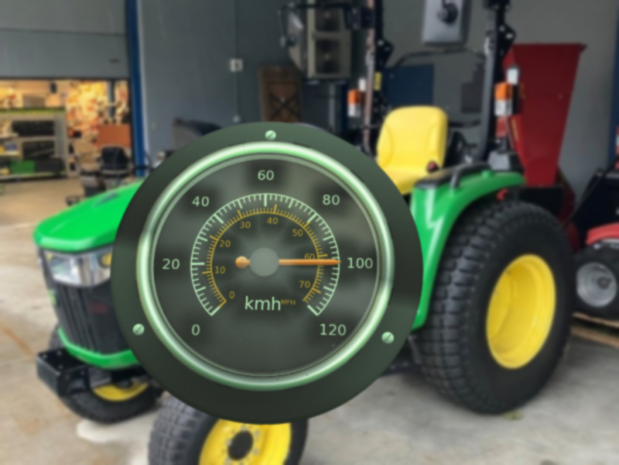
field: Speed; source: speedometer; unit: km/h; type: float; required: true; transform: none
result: 100 km/h
